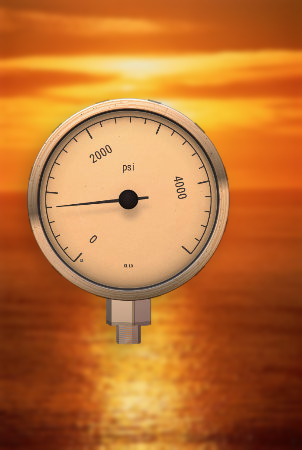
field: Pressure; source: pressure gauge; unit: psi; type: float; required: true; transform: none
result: 800 psi
